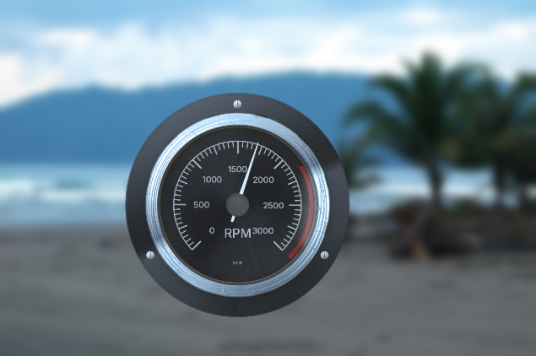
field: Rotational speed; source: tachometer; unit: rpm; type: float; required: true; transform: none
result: 1700 rpm
